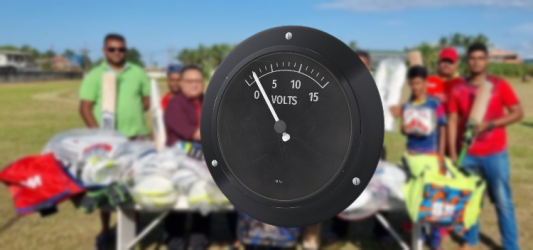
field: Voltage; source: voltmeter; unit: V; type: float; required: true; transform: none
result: 2 V
